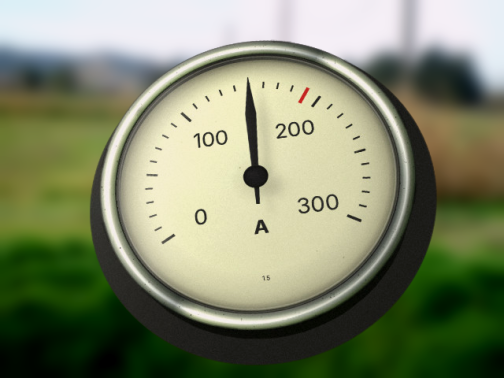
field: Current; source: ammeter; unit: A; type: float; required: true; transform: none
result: 150 A
